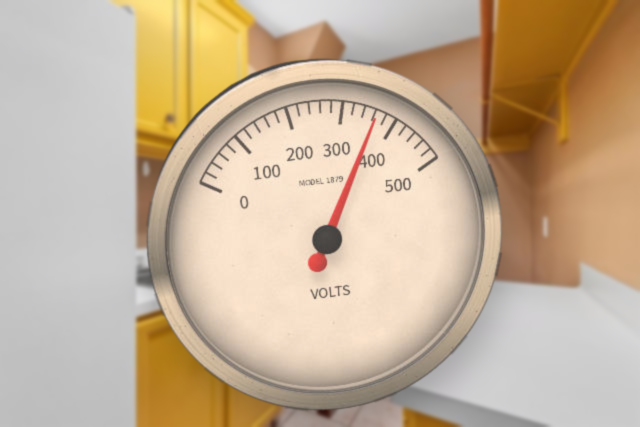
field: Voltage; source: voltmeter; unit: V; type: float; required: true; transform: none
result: 360 V
